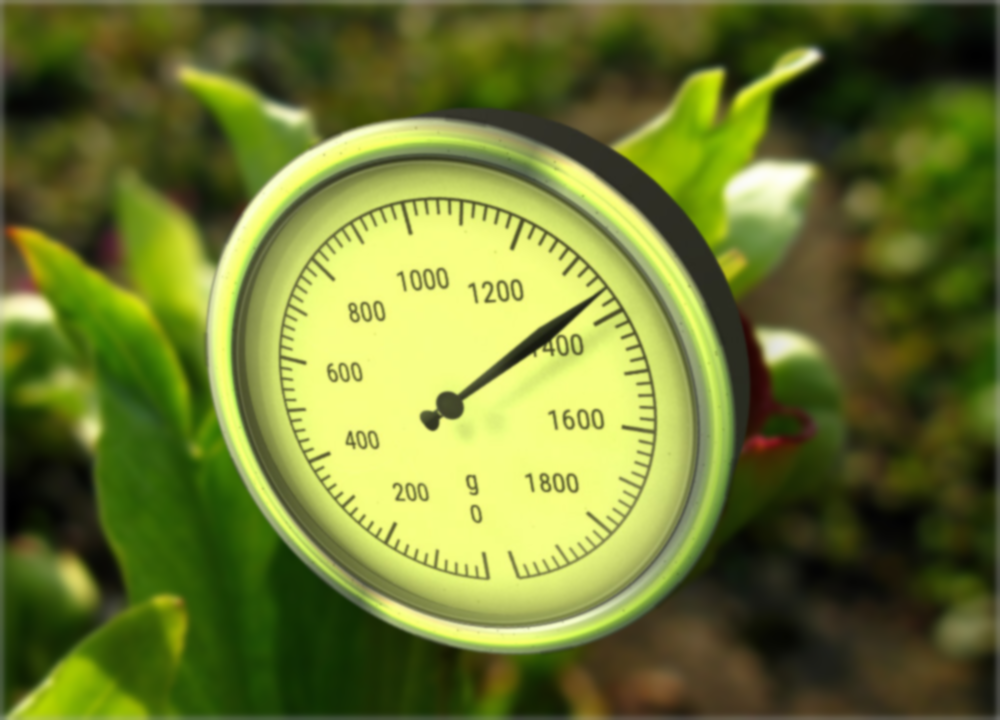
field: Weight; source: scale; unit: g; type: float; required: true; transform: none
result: 1360 g
